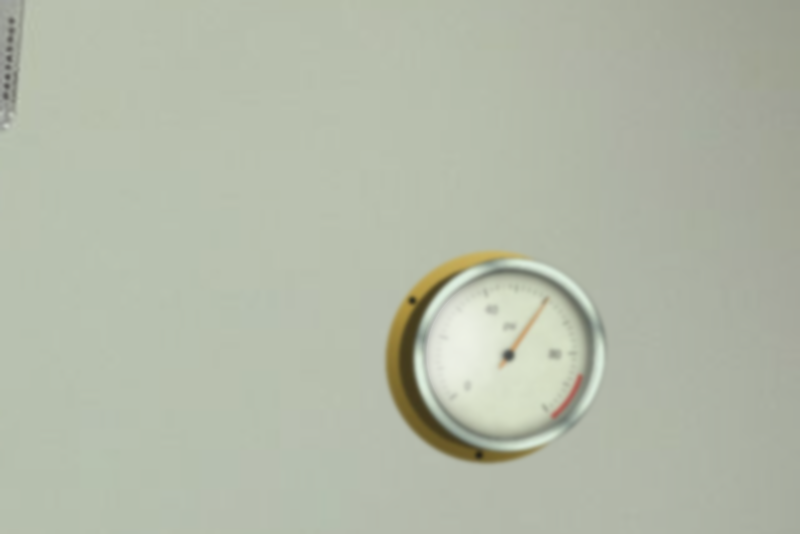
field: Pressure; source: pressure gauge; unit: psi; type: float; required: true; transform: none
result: 60 psi
